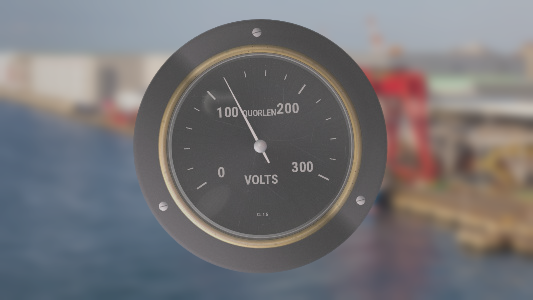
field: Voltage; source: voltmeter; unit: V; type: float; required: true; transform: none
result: 120 V
